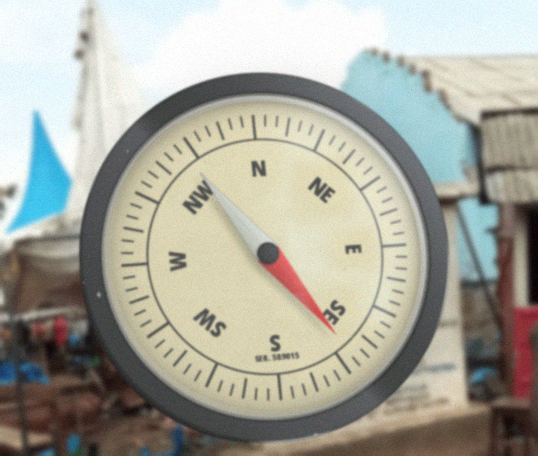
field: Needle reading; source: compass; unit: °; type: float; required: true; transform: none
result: 145 °
